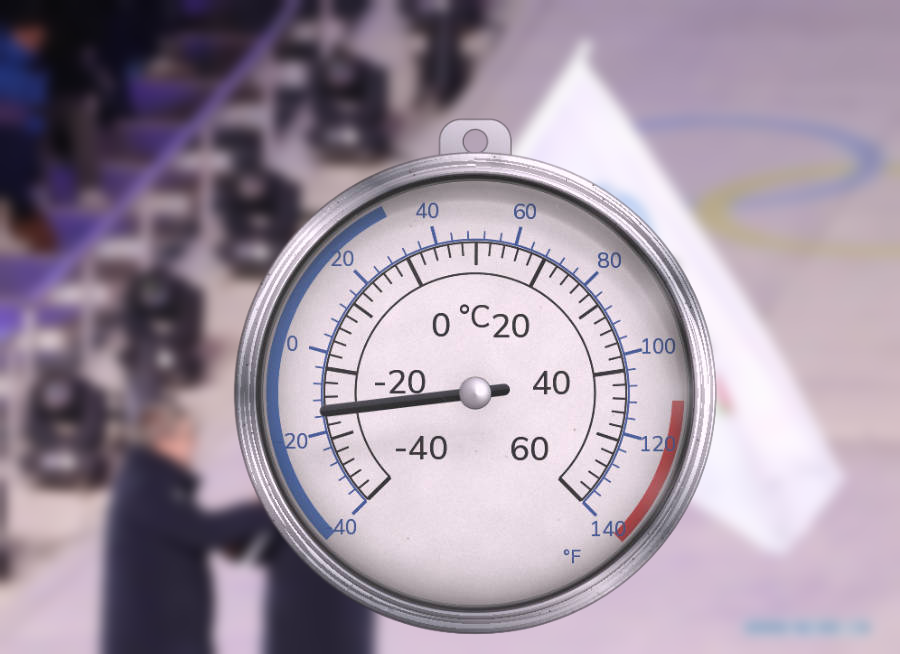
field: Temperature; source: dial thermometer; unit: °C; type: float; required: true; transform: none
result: -26 °C
